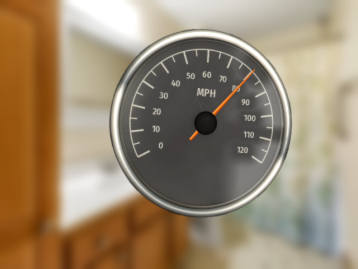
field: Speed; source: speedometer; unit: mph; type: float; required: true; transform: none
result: 80 mph
